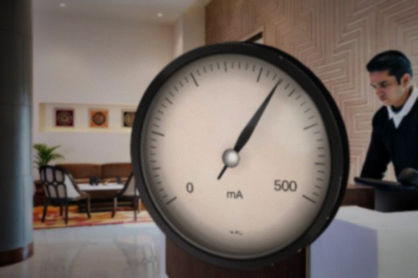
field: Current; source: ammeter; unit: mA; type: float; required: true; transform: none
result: 330 mA
